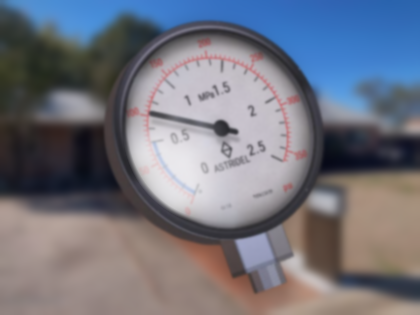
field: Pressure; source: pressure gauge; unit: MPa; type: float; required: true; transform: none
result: 0.7 MPa
